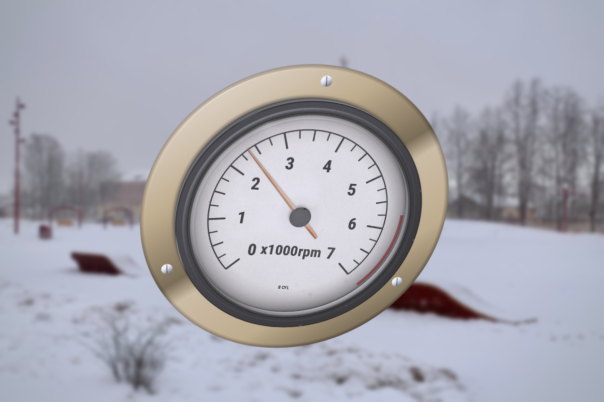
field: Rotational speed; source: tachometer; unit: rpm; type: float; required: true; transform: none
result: 2375 rpm
